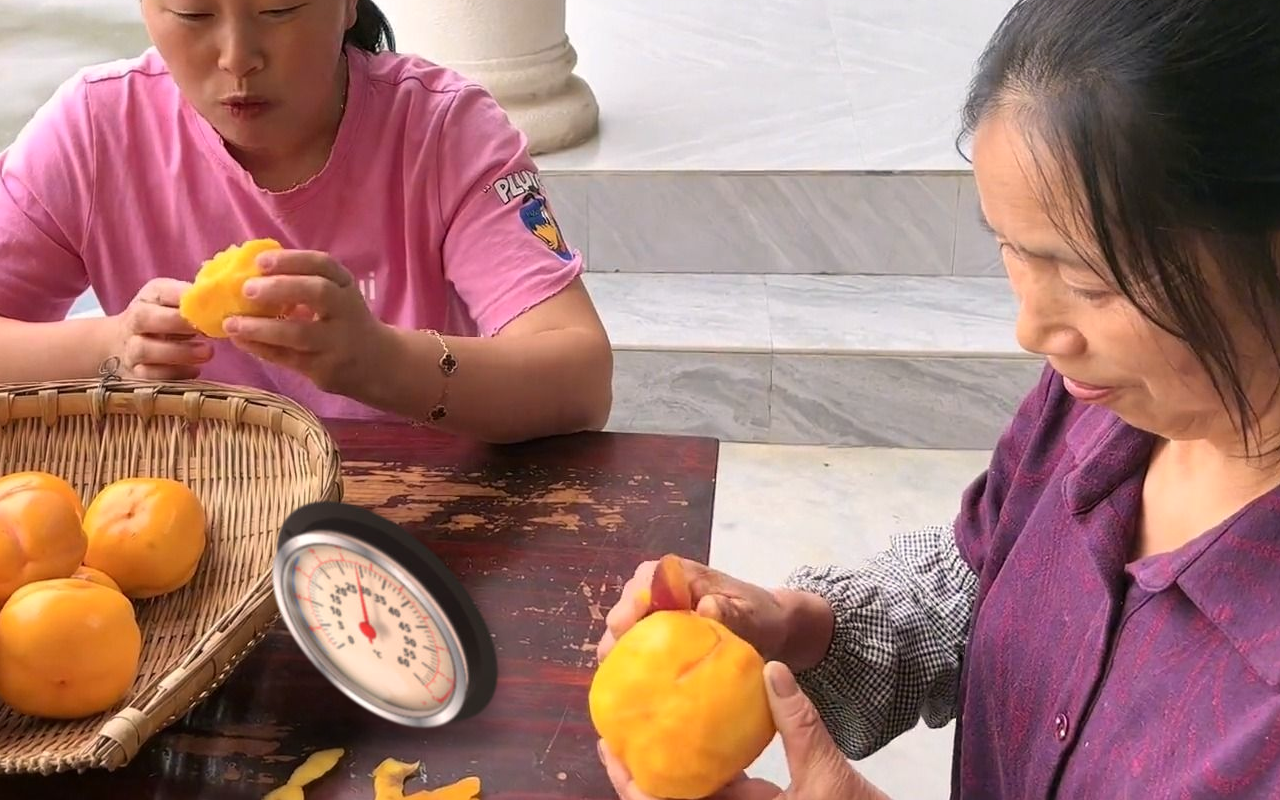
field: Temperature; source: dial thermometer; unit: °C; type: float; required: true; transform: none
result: 30 °C
